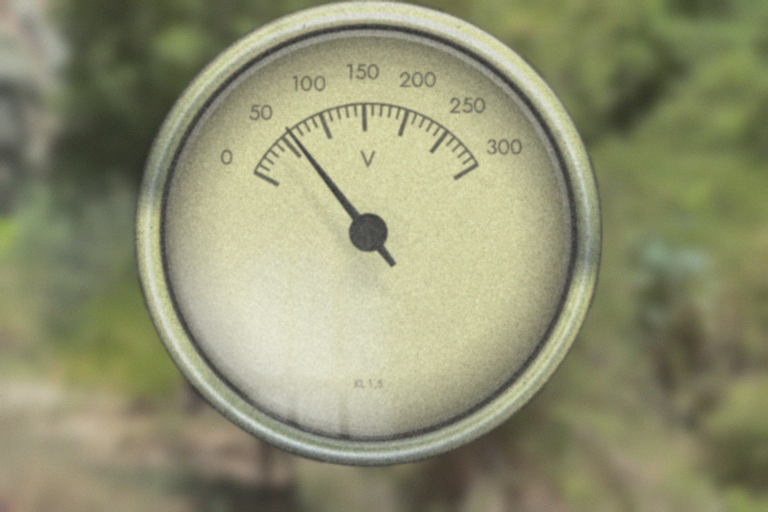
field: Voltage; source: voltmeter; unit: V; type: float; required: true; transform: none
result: 60 V
